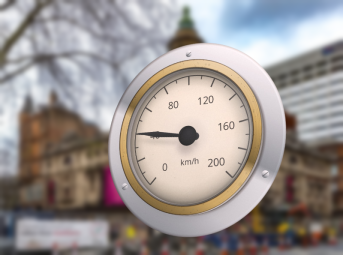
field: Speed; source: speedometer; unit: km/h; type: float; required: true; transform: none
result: 40 km/h
